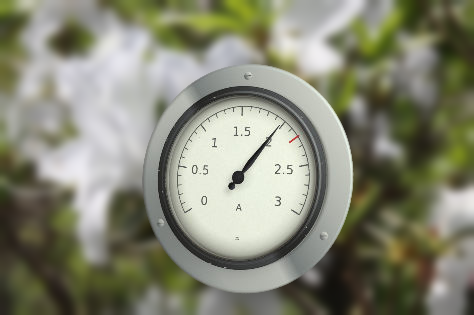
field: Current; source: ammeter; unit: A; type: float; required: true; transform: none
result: 2 A
